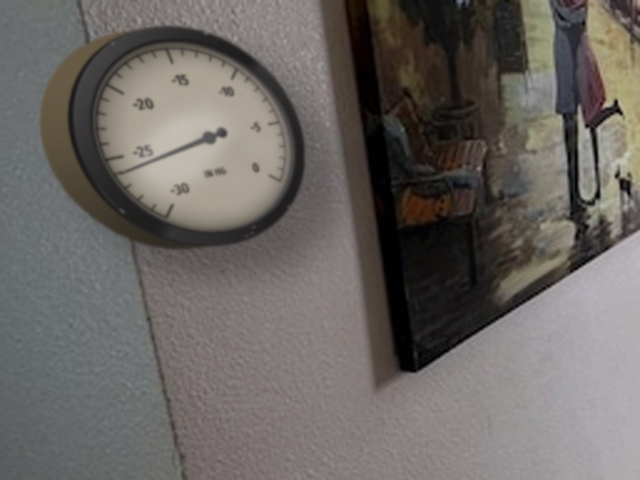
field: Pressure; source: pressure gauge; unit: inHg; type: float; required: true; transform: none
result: -26 inHg
